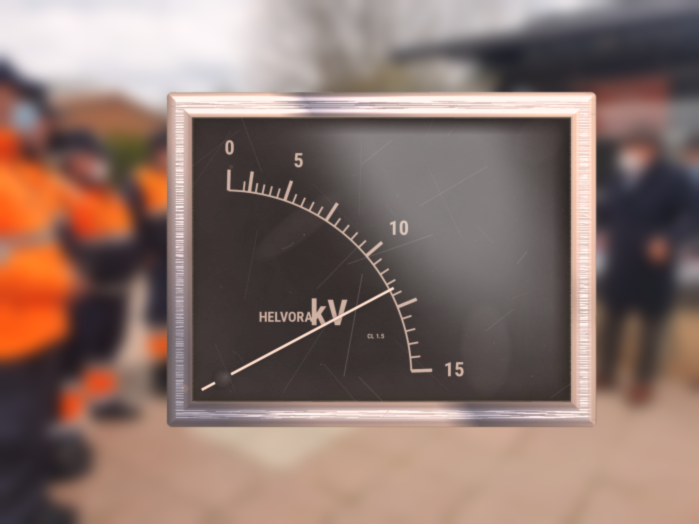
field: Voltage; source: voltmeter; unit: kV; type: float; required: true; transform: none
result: 11.75 kV
